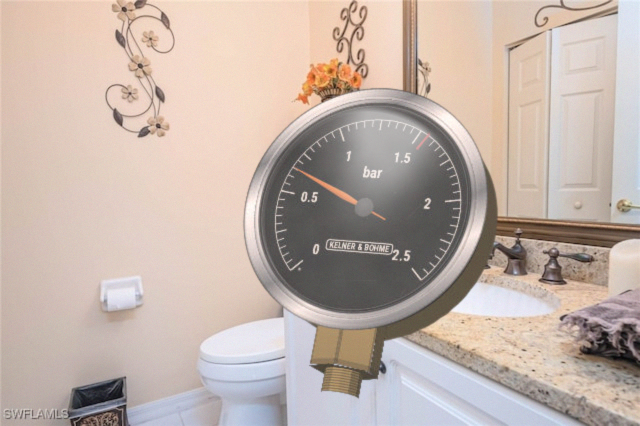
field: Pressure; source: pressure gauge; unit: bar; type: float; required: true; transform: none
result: 0.65 bar
